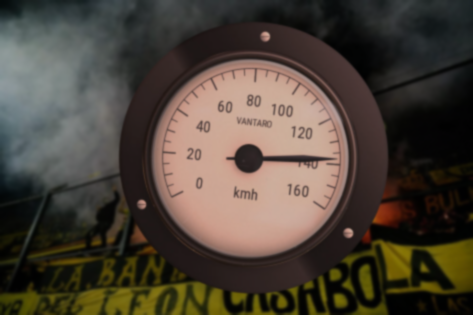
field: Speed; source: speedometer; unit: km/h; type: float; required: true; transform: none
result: 137.5 km/h
